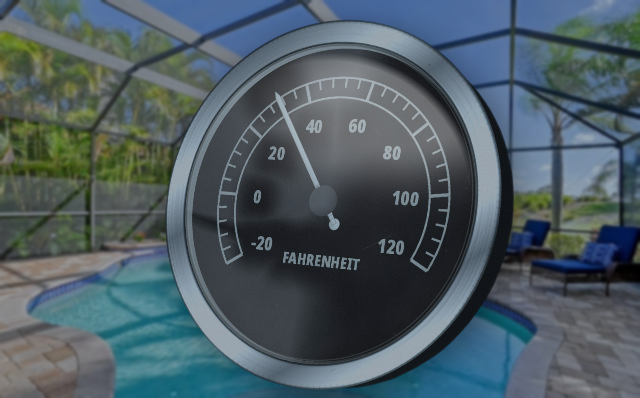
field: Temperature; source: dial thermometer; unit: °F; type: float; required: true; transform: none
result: 32 °F
